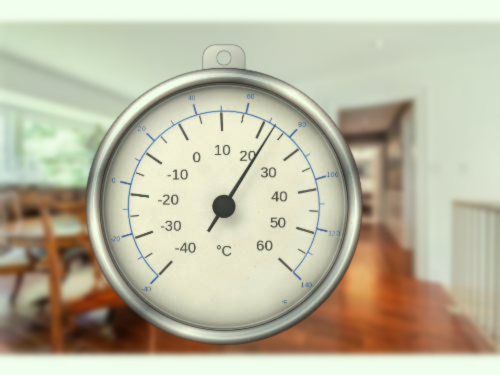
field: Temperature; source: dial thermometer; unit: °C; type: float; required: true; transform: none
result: 22.5 °C
